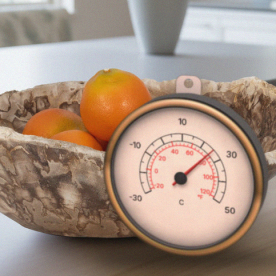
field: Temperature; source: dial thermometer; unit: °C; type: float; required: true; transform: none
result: 25 °C
